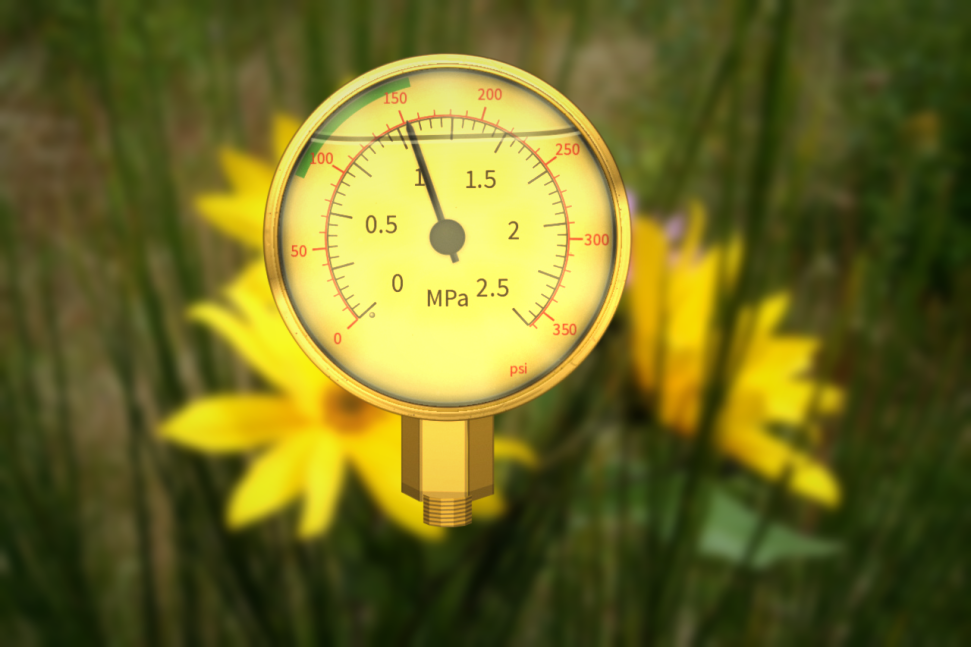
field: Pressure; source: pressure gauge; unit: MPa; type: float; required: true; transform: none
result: 1.05 MPa
